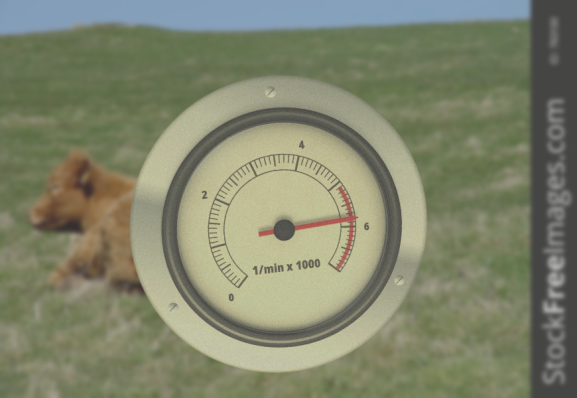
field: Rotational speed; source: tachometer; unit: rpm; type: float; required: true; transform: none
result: 5800 rpm
